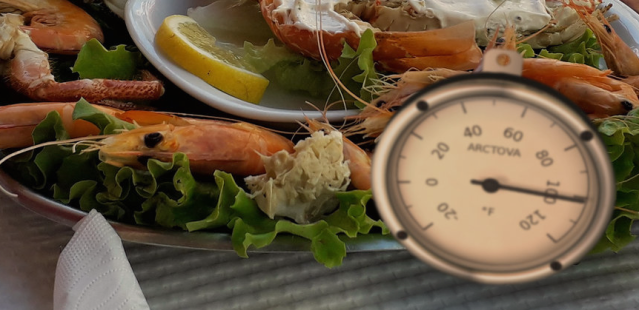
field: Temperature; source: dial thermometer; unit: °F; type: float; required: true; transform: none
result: 100 °F
